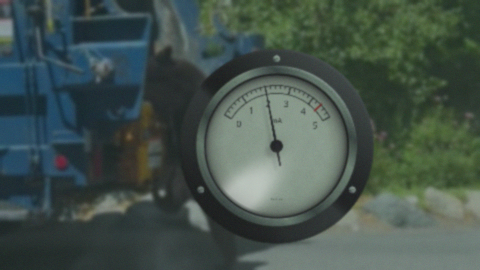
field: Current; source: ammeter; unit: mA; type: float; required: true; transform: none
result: 2 mA
